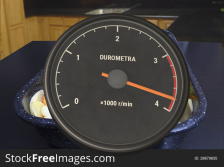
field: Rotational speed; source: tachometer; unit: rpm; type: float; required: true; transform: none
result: 3800 rpm
